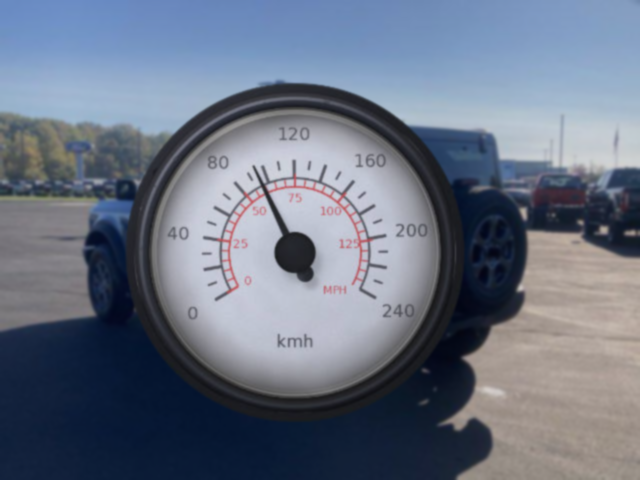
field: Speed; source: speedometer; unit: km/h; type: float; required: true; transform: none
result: 95 km/h
